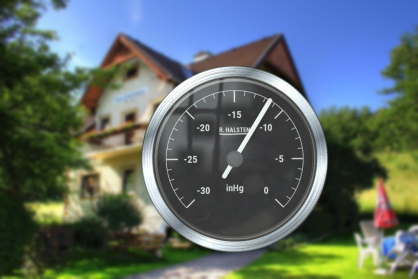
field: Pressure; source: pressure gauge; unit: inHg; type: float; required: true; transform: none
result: -11.5 inHg
